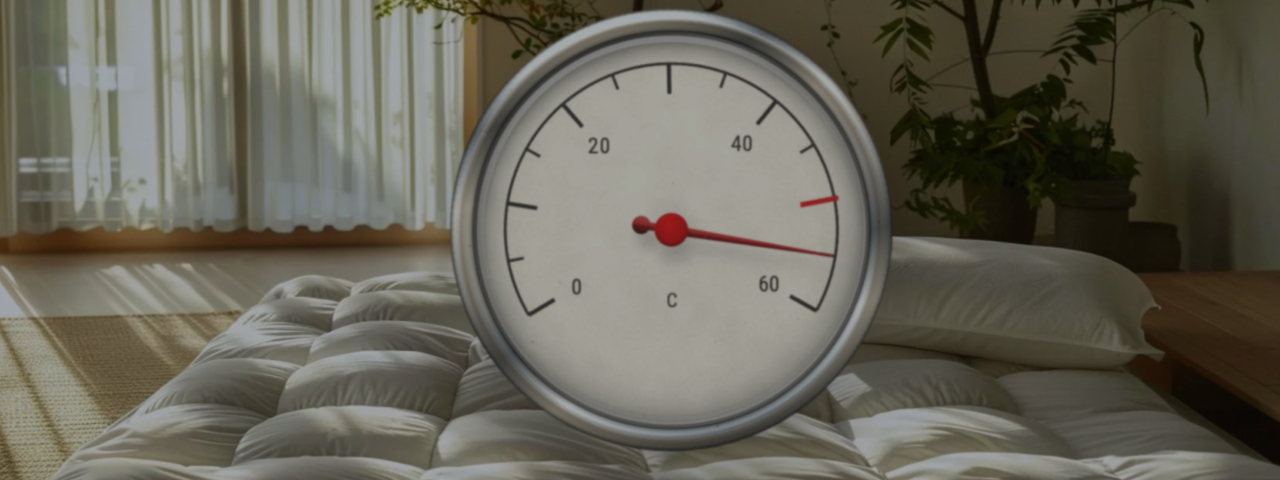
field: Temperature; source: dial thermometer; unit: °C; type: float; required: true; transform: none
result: 55 °C
